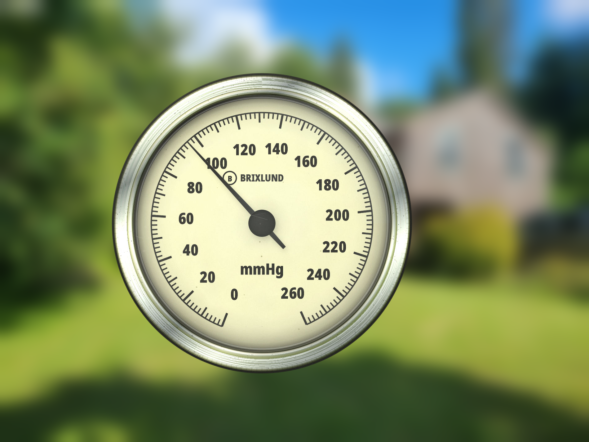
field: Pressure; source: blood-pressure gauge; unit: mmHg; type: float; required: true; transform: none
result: 96 mmHg
